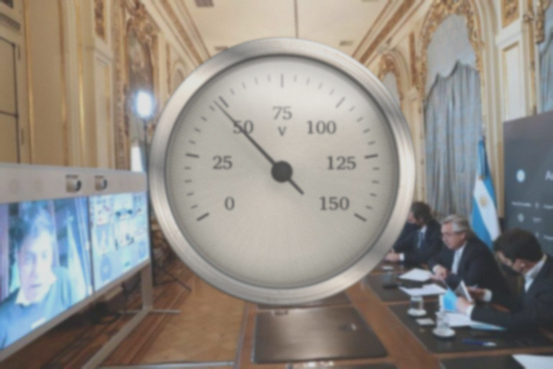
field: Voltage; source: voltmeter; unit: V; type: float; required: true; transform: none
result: 47.5 V
